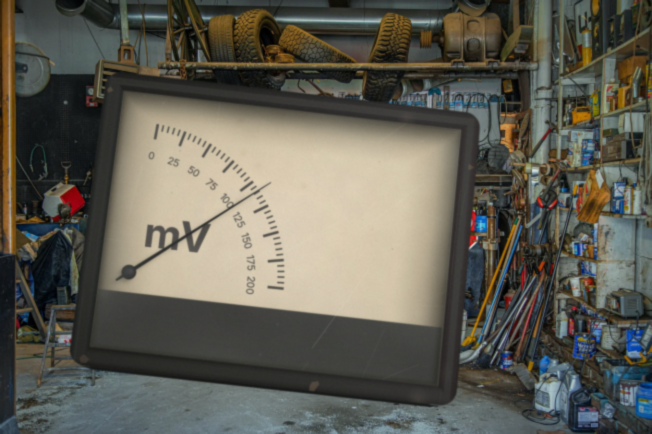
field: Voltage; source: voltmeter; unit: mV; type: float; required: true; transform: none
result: 110 mV
